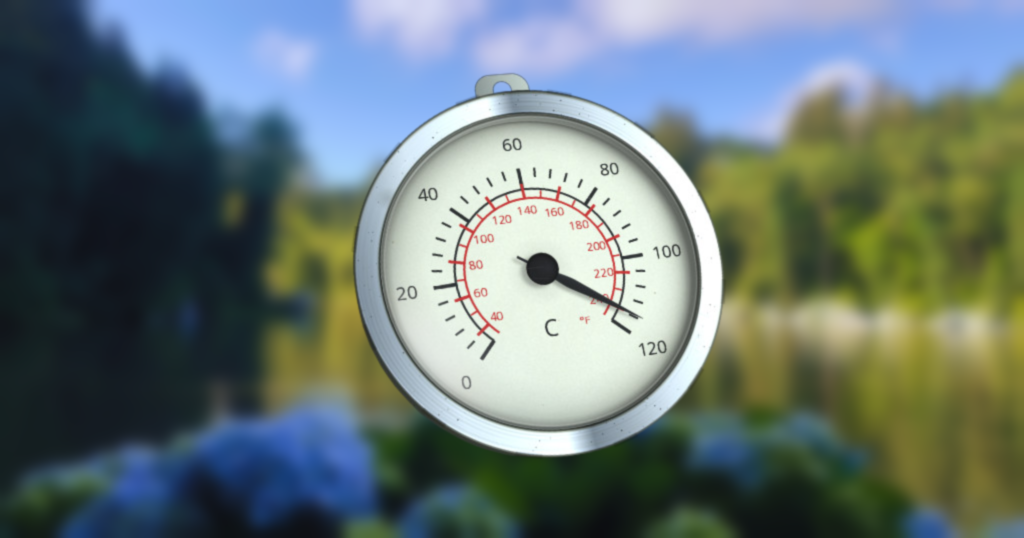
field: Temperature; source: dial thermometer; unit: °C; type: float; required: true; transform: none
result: 116 °C
